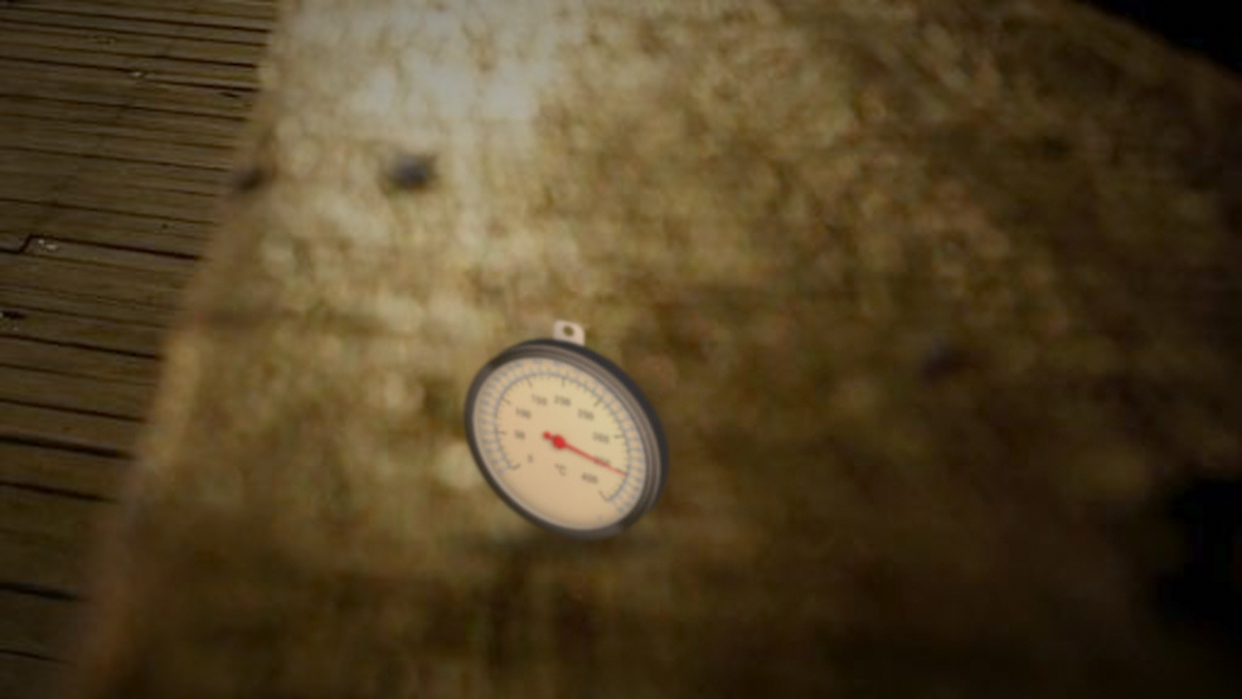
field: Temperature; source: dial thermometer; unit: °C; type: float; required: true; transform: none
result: 350 °C
